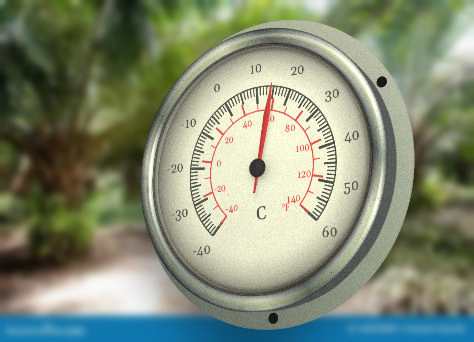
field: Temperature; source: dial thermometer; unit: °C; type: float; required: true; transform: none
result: 15 °C
